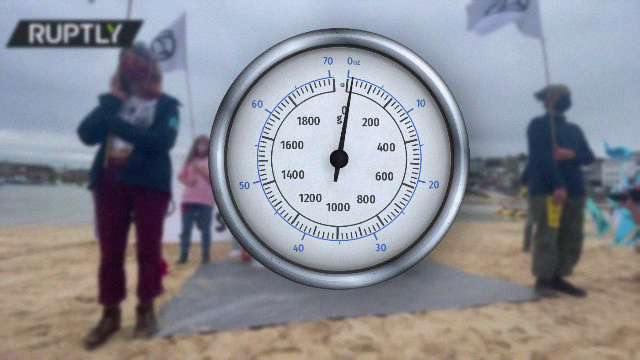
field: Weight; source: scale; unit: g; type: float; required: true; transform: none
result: 20 g
